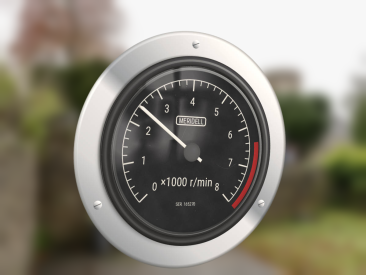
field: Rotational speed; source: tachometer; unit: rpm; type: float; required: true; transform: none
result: 2400 rpm
